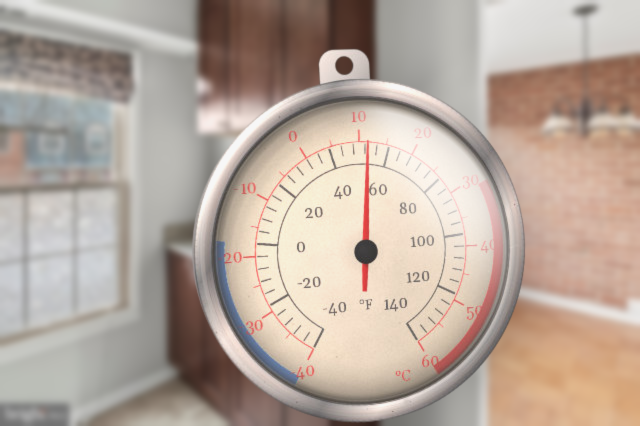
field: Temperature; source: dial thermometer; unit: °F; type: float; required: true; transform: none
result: 52 °F
